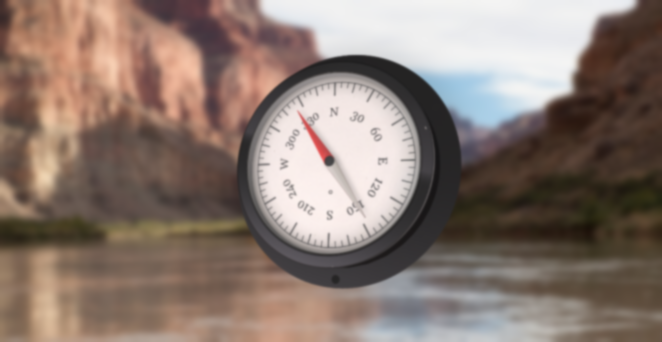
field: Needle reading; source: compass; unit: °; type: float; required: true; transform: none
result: 325 °
